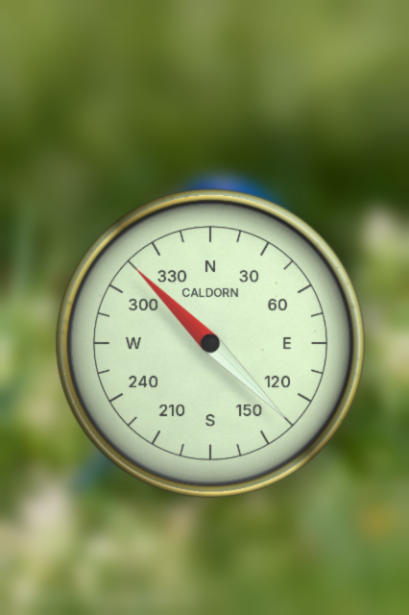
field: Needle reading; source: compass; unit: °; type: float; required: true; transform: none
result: 315 °
